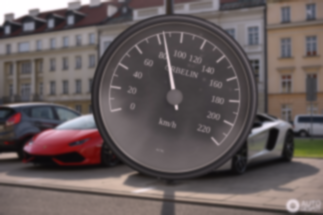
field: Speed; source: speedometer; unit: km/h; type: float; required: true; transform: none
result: 85 km/h
